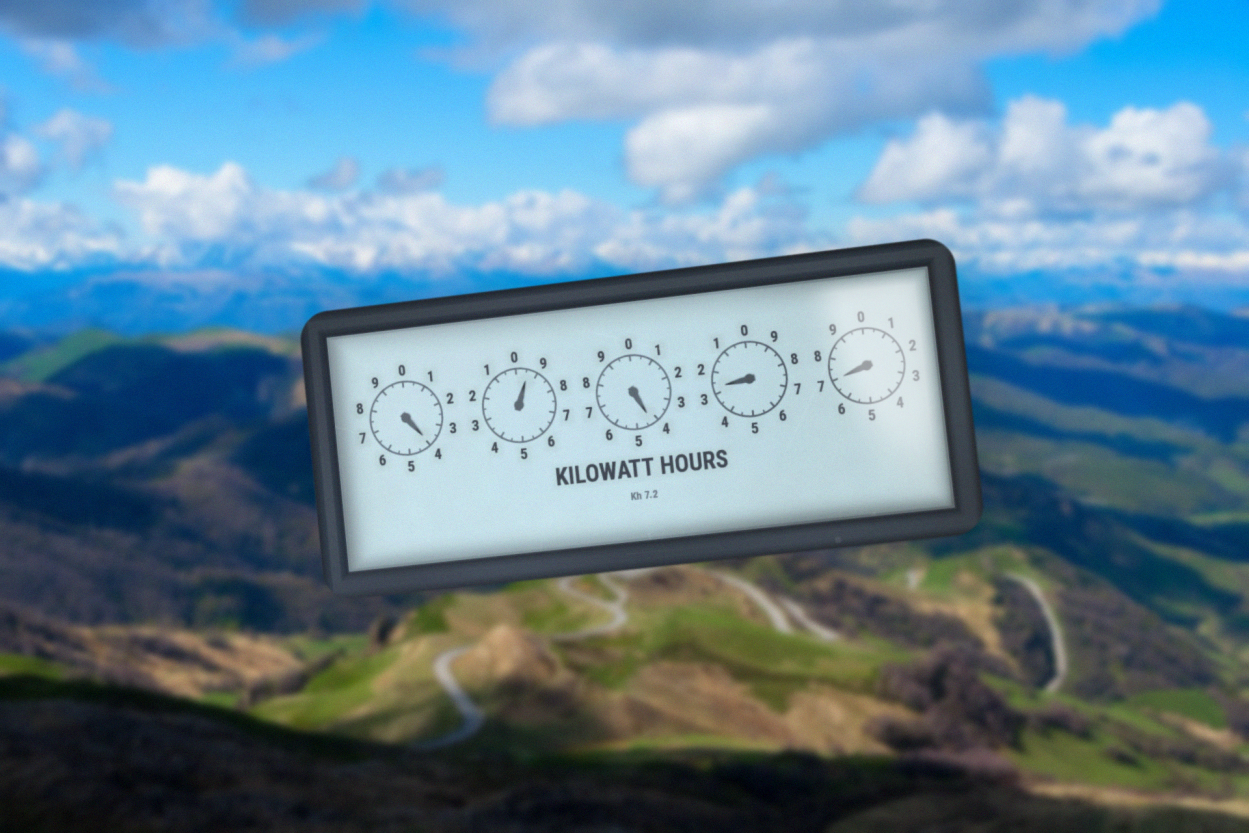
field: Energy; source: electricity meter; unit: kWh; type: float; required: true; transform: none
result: 39427 kWh
